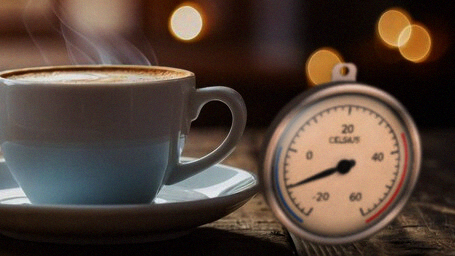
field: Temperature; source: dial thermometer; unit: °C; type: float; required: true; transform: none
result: -10 °C
